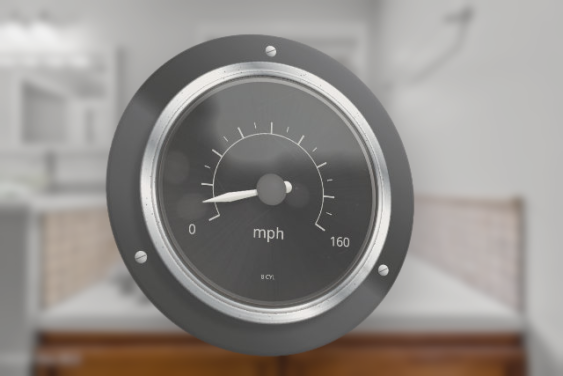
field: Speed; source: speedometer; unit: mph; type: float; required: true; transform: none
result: 10 mph
